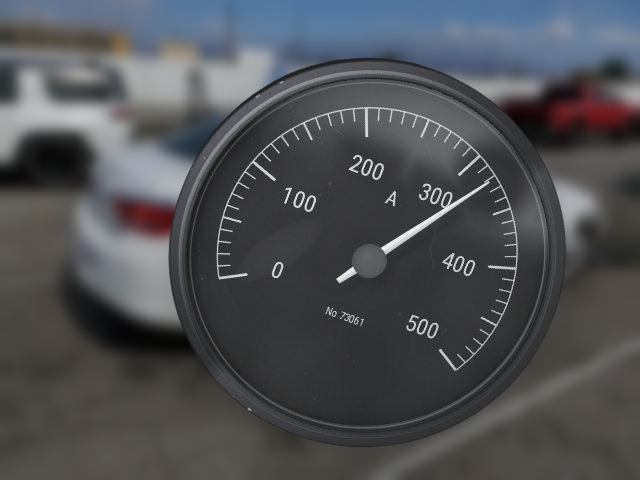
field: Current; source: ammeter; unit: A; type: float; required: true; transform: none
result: 320 A
